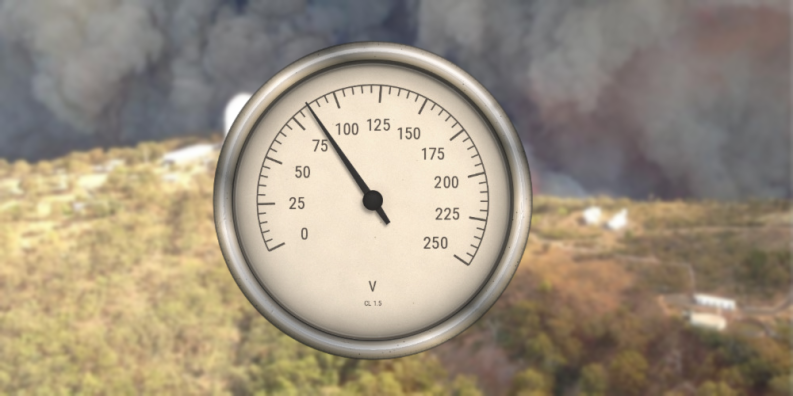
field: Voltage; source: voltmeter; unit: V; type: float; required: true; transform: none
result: 85 V
